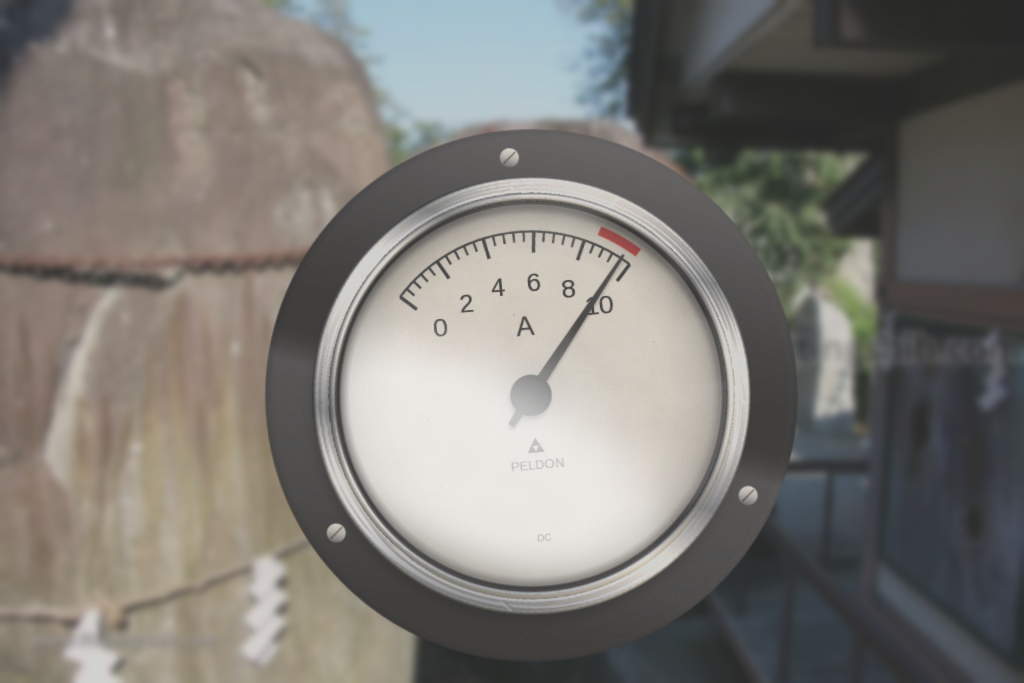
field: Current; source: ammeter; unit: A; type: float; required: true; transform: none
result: 9.6 A
